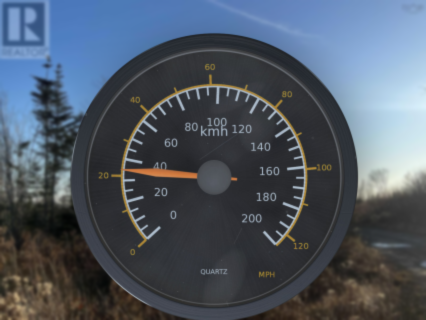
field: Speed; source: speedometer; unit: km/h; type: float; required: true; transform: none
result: 35 km/h
